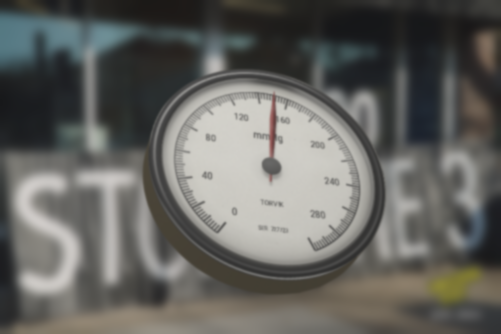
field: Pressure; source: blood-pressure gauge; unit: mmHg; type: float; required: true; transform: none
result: 150 mmHg
